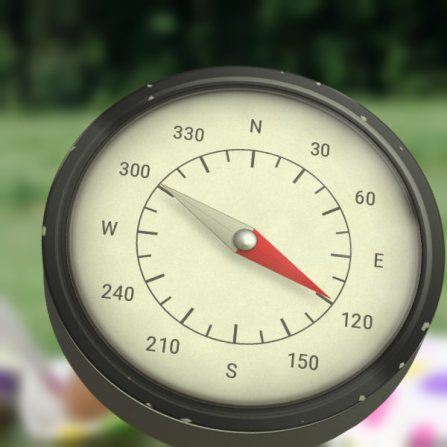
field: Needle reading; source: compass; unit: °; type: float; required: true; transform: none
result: 120 °
